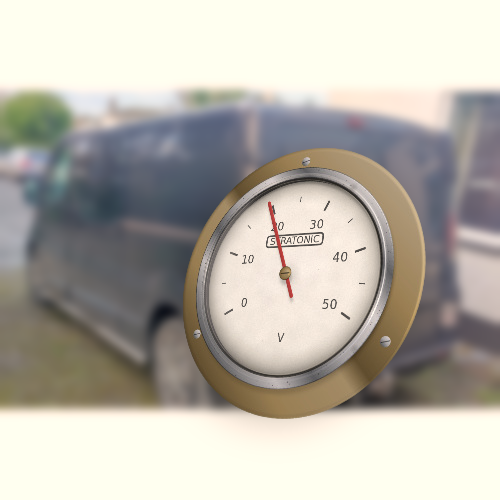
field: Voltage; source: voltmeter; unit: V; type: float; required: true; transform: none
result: 20 V
